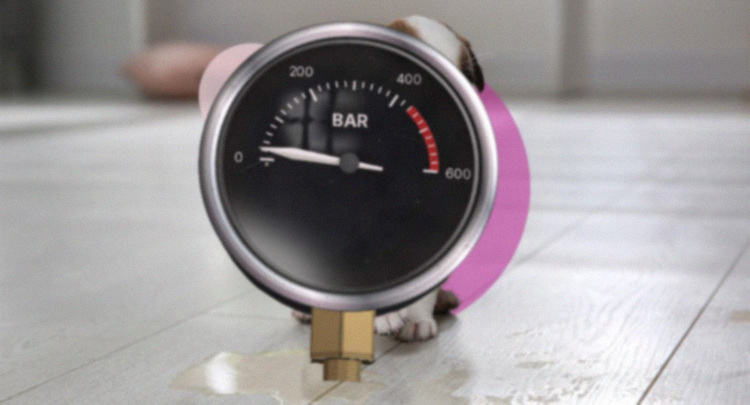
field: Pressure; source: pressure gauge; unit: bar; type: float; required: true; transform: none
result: 20 bar
